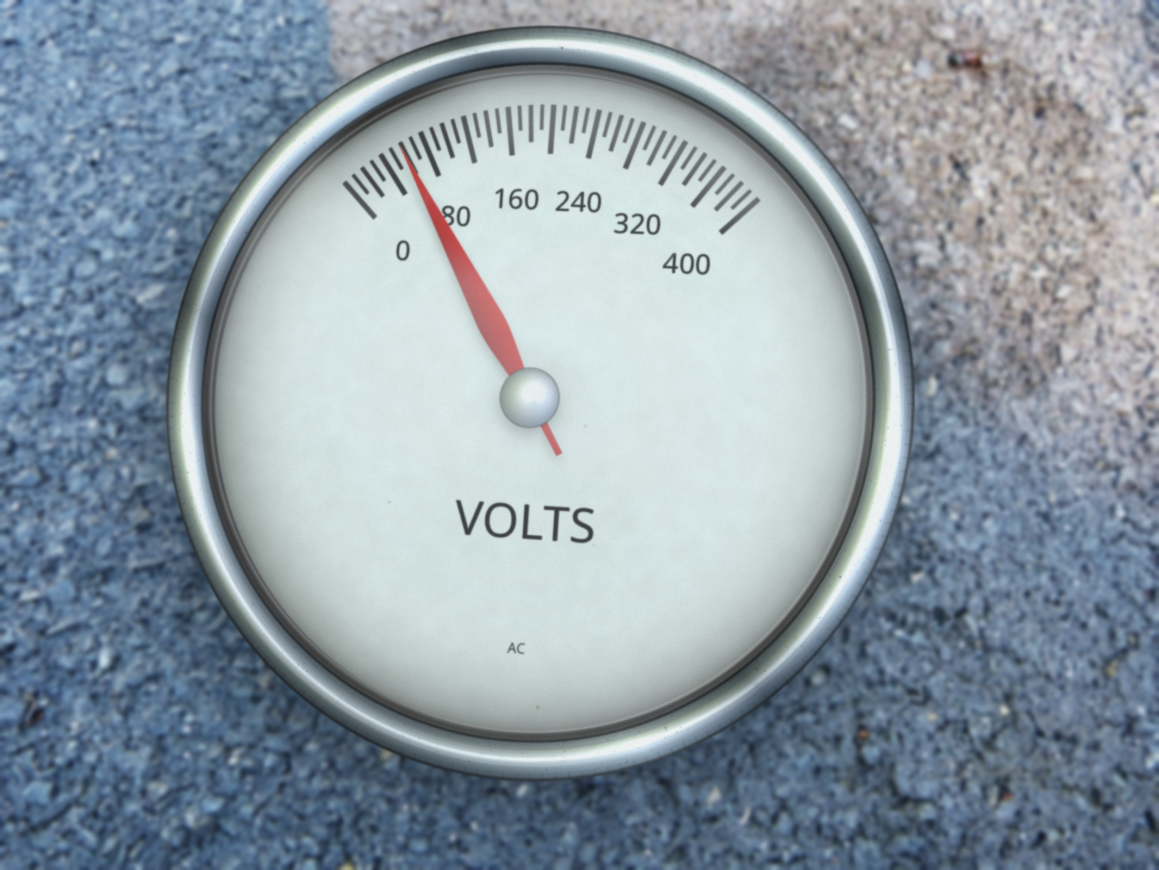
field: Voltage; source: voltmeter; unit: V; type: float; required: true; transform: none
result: 60 V
